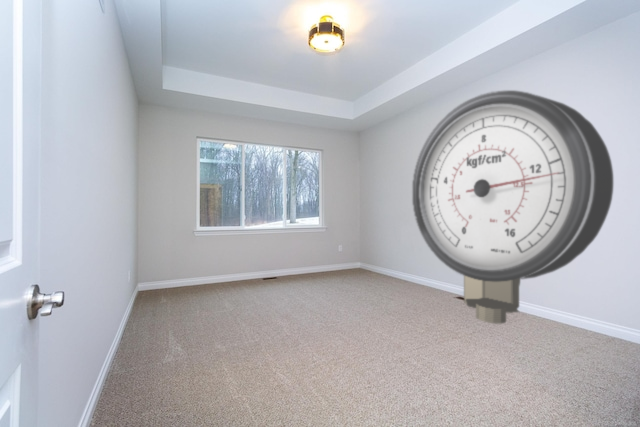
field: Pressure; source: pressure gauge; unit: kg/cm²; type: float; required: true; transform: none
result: 12.5 kg/cm²
